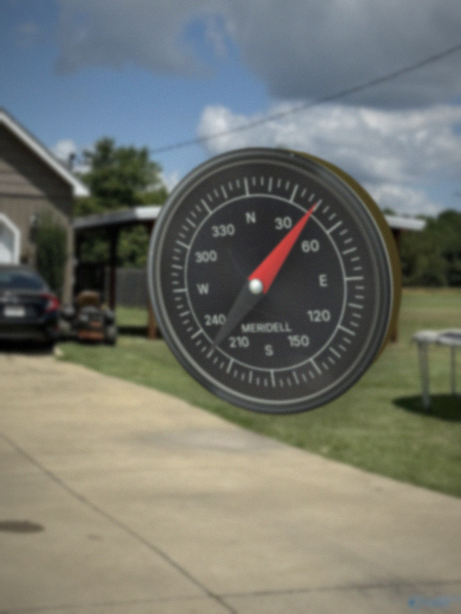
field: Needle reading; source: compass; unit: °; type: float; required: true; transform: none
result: 45 °
